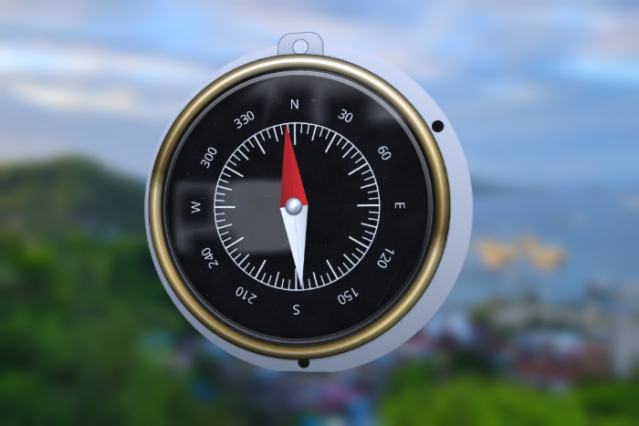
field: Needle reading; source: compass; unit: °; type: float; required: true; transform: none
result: 355 °
